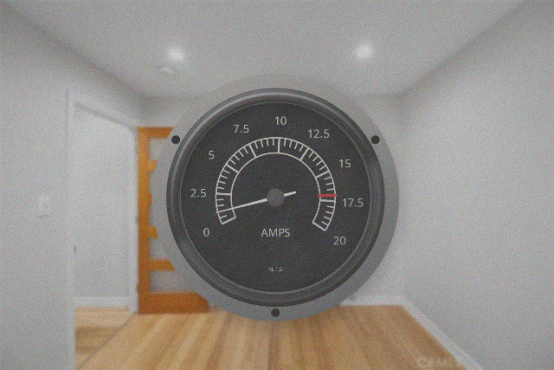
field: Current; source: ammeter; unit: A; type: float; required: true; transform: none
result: 1 A
